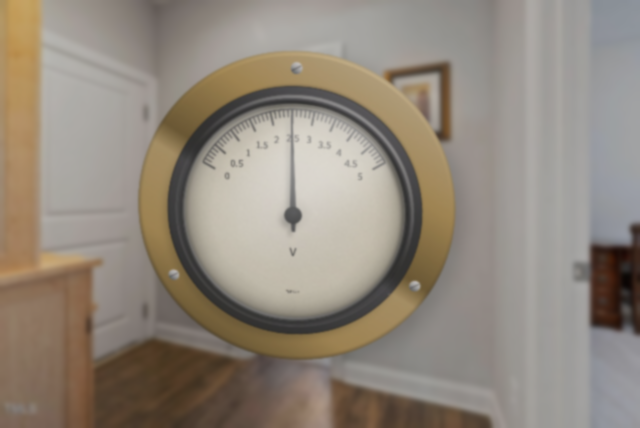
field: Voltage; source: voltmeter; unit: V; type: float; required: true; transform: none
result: 2.5 V
